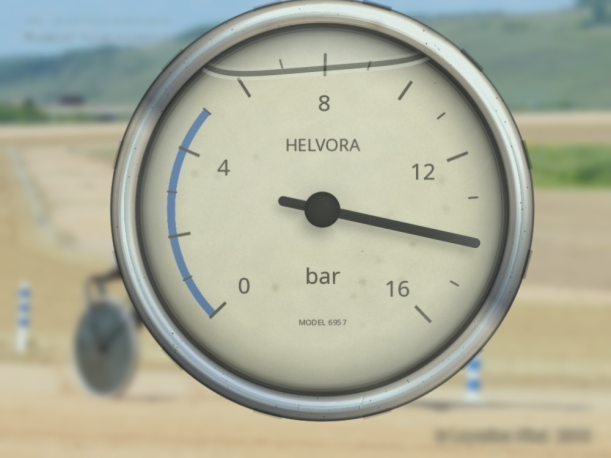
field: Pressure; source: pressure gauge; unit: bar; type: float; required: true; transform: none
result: 14 bar
